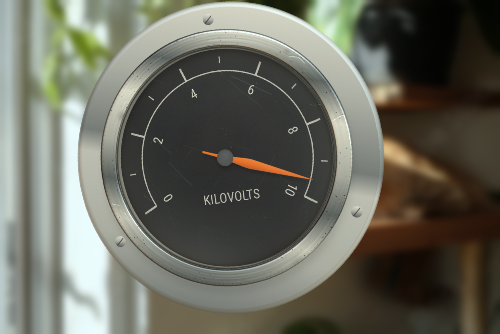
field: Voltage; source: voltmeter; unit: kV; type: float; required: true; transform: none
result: 9.5 kV
